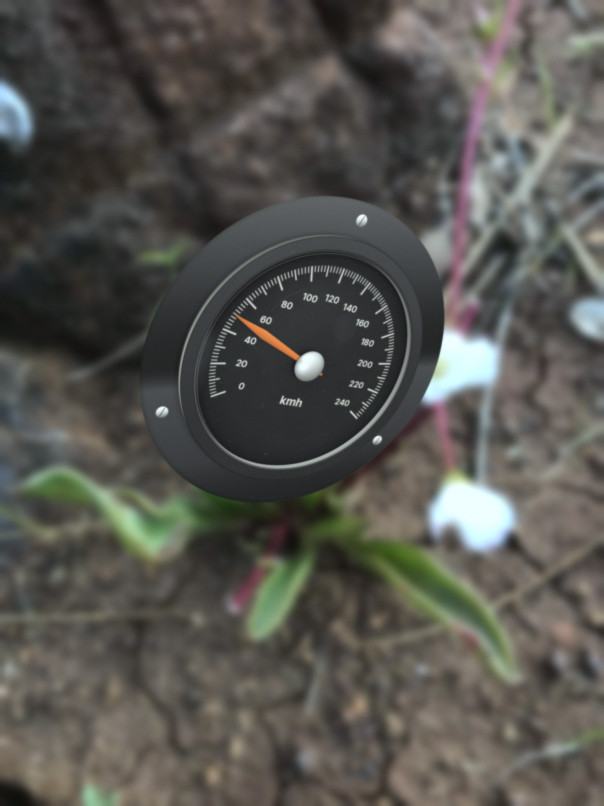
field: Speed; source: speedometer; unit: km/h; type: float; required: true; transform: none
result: 50 km/h
